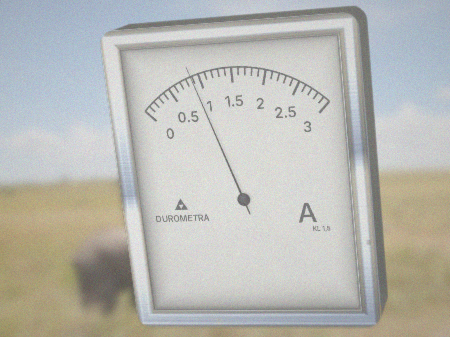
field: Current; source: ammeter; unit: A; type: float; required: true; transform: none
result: 0.9 A
